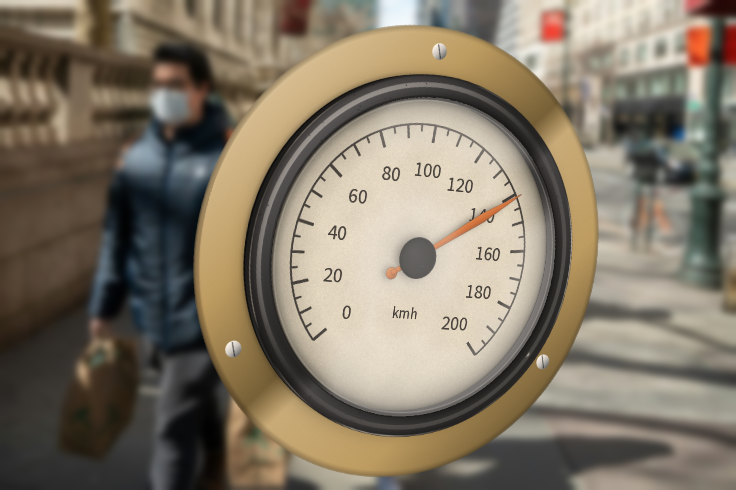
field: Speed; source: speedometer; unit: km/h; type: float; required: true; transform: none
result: 140 km/h
